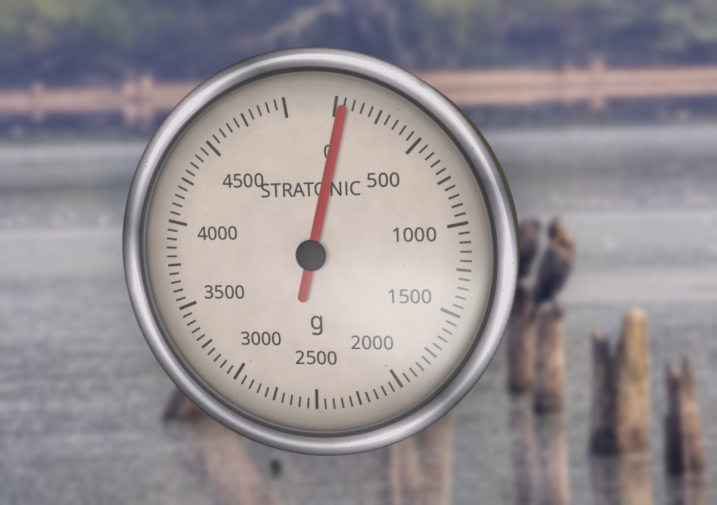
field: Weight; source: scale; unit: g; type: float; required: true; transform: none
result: 50 g
